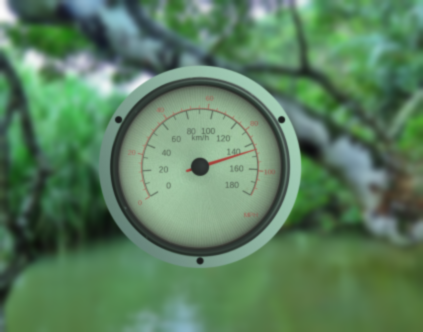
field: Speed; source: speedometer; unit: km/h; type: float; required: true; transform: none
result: 145 km/h
